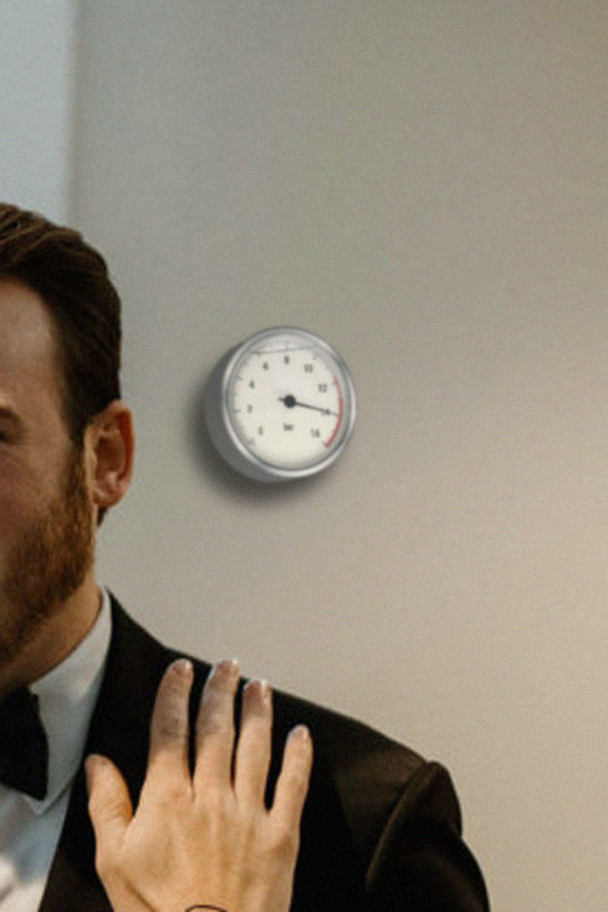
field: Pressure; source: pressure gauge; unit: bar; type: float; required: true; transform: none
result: 14 bar
